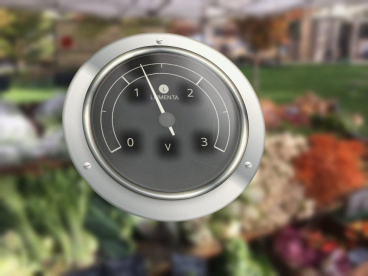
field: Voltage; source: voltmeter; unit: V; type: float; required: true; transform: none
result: 1.25 V
